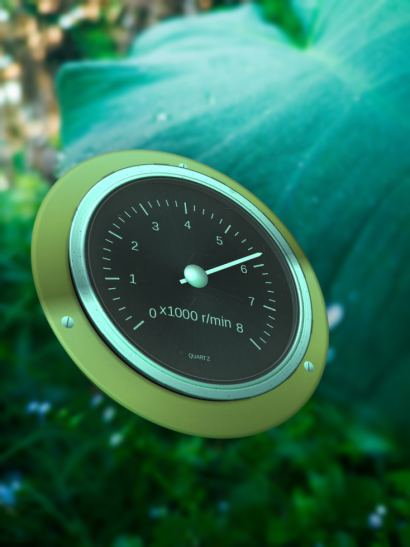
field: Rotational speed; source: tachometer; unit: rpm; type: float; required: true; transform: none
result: 5800 rpm
